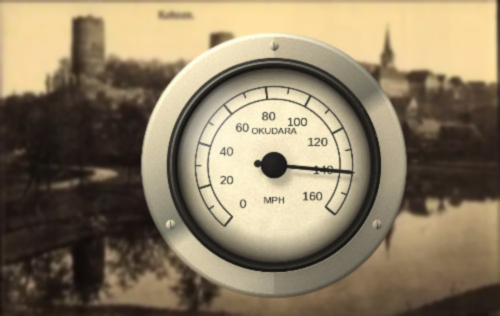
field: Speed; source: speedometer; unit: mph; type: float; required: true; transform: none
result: 140 mph
